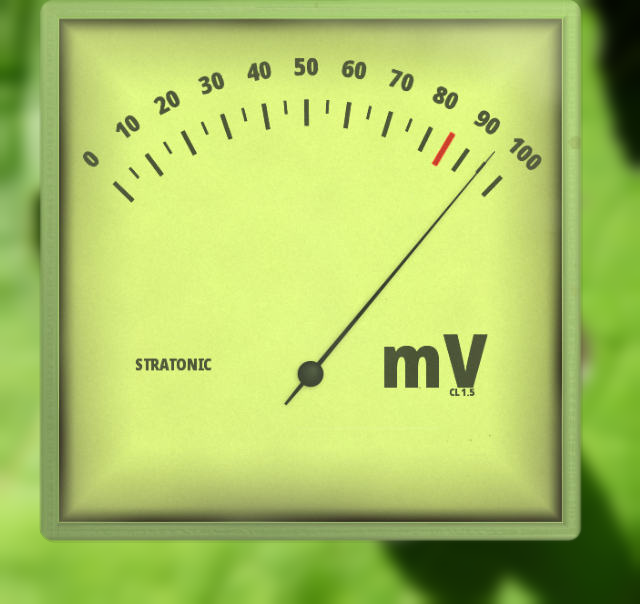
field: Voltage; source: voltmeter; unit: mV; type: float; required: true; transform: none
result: 95 mV
